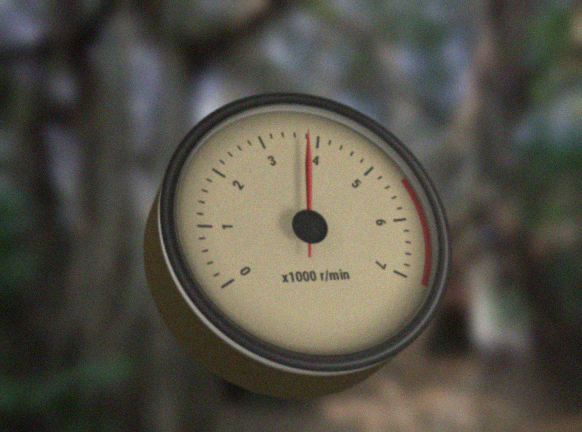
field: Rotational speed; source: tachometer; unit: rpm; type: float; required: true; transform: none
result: 3800 rpm
